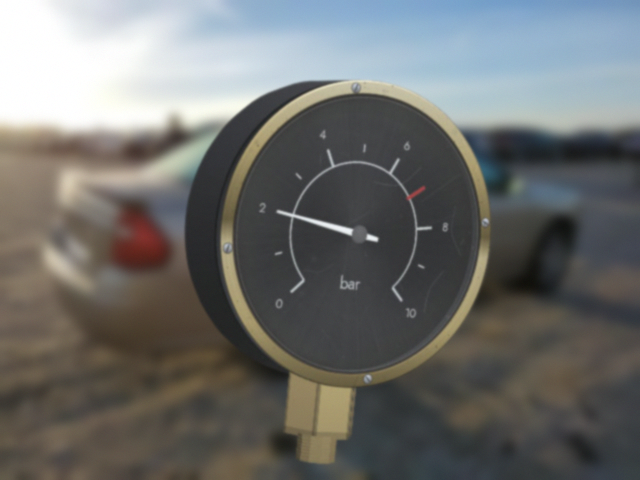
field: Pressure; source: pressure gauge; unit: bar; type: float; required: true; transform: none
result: 2 bar
